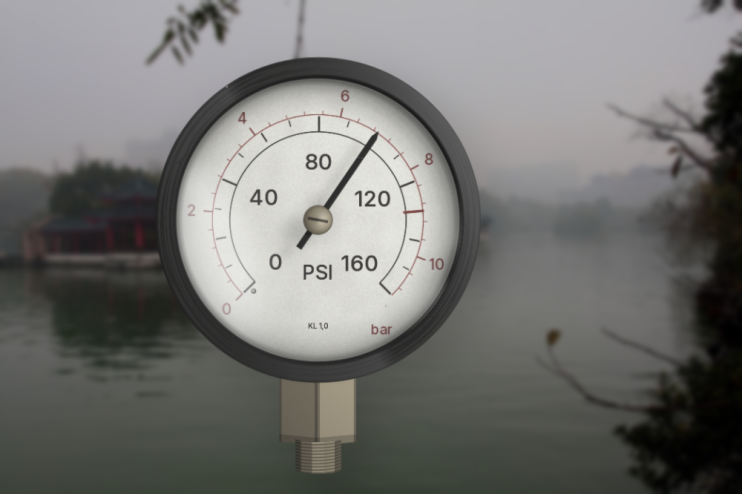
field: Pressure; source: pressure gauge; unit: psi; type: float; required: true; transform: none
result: 100 psi
